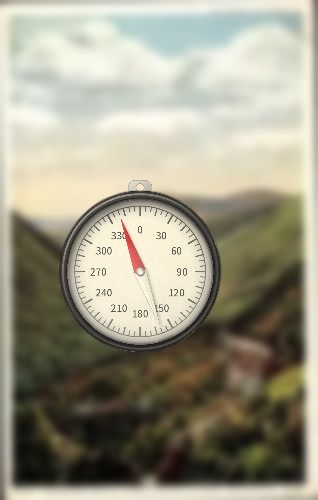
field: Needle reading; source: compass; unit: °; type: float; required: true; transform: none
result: 340 °
